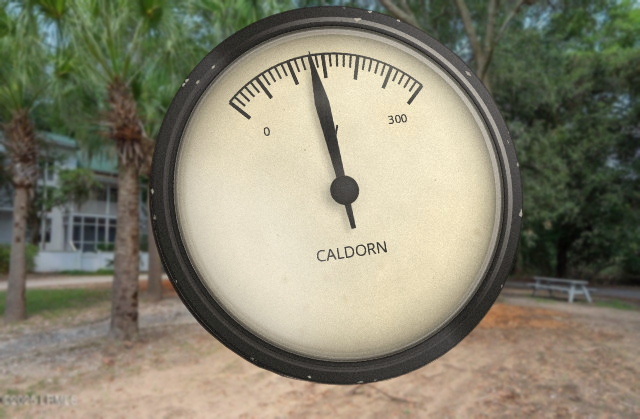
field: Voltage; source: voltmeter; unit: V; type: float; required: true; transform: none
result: 130 V
